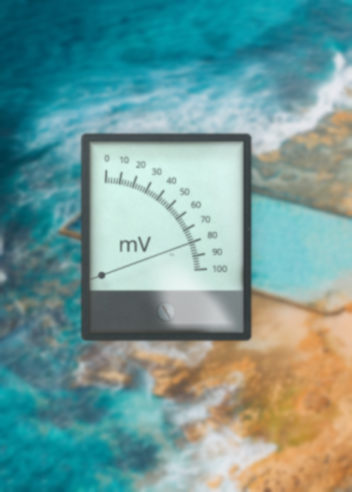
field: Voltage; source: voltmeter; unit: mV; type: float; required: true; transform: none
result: 80 mV
